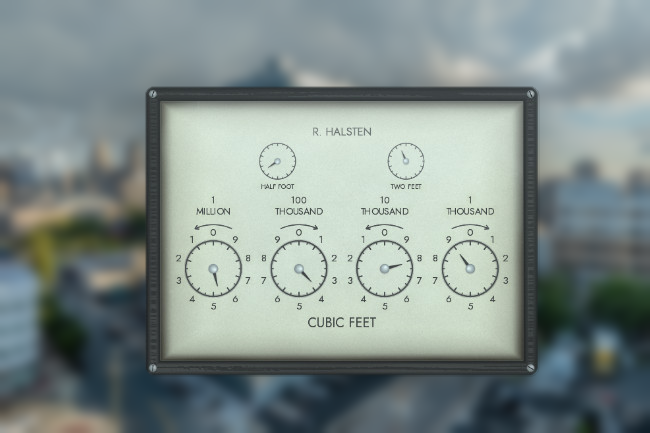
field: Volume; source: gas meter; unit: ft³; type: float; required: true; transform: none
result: 537900 ft³
